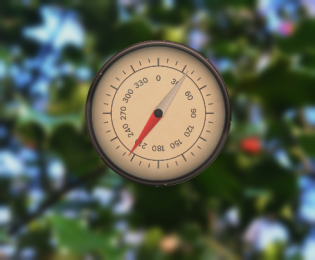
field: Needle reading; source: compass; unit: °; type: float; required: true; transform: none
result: 215 °
